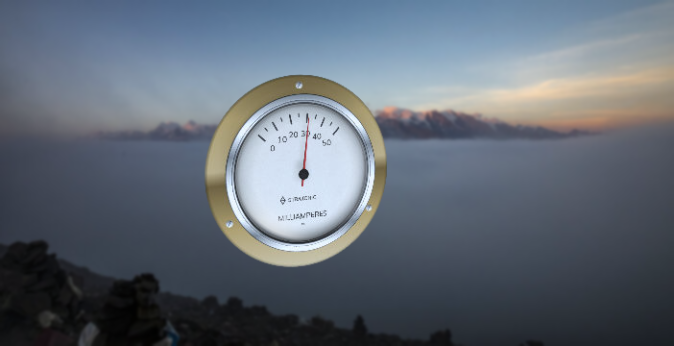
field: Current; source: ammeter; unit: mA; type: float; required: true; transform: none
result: 30 mA
